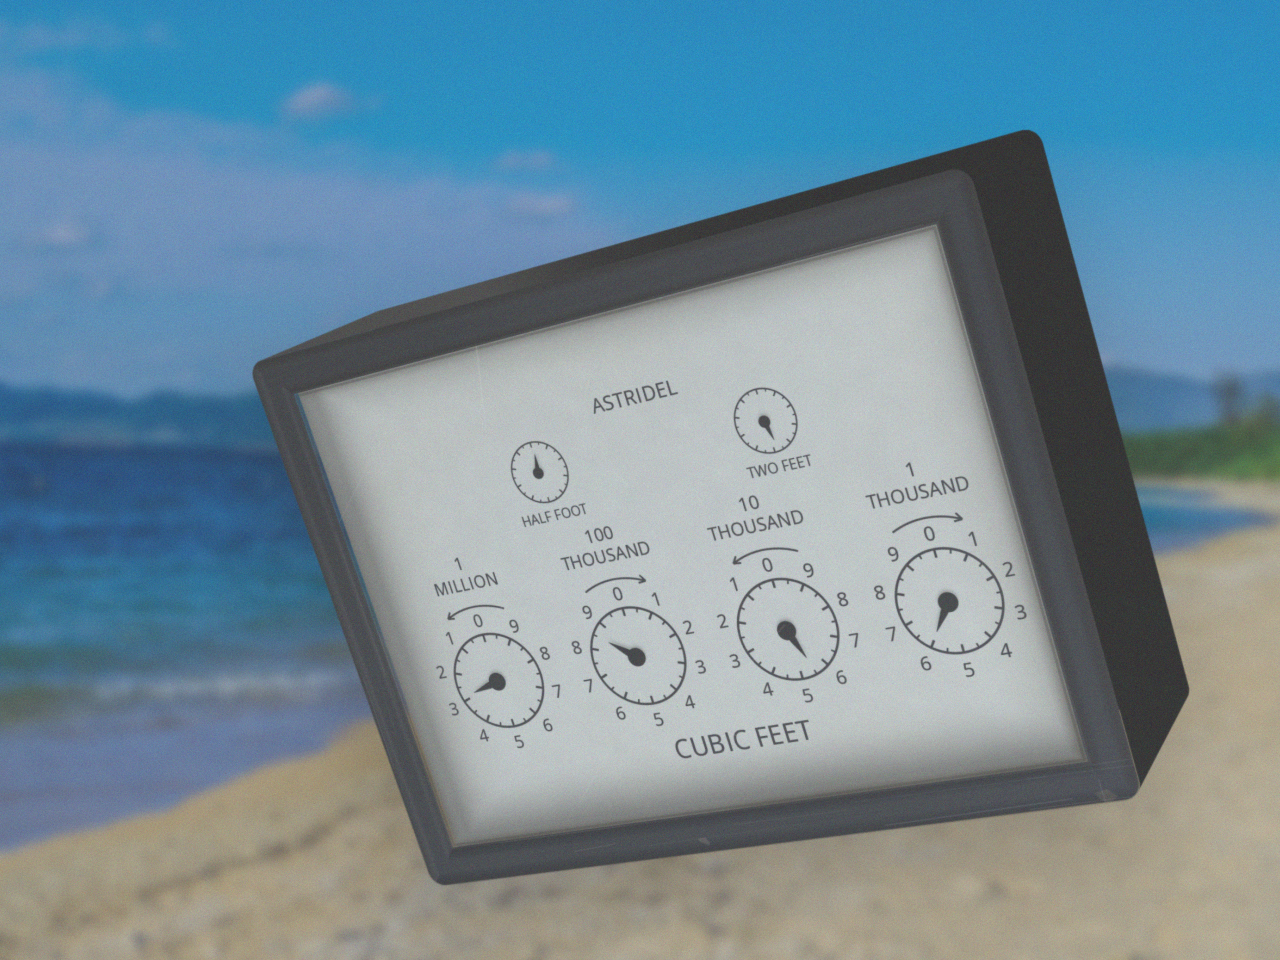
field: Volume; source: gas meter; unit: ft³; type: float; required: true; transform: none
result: 285600 ft³
